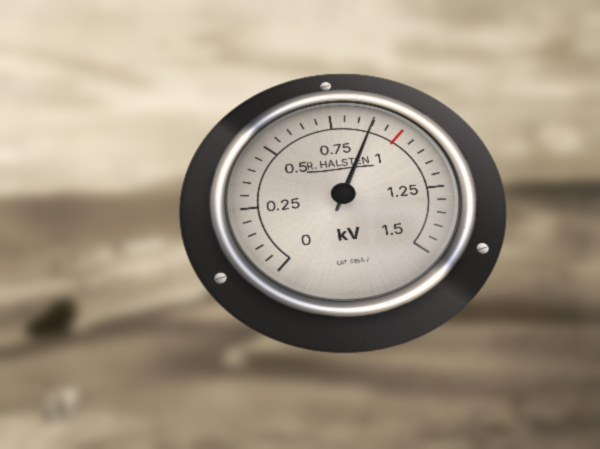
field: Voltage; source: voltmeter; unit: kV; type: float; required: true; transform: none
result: 0.9 kV
